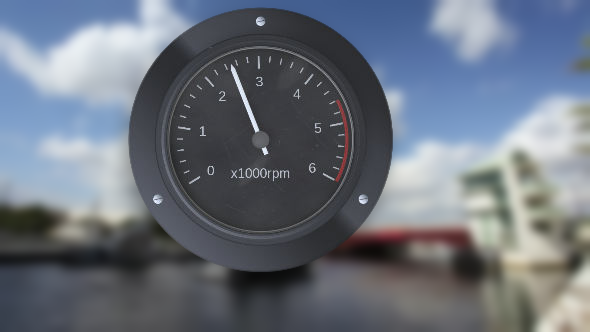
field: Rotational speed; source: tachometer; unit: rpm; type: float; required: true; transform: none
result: 2500 rpm
